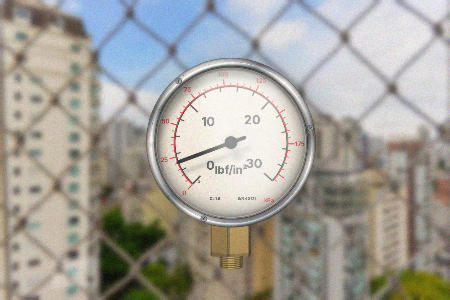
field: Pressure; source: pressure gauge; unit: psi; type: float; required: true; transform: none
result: 3 psi
